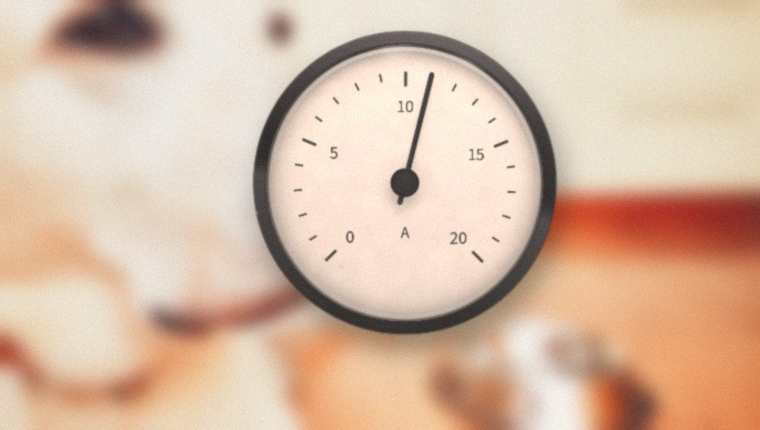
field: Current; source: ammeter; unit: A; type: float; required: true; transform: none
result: 11 A
